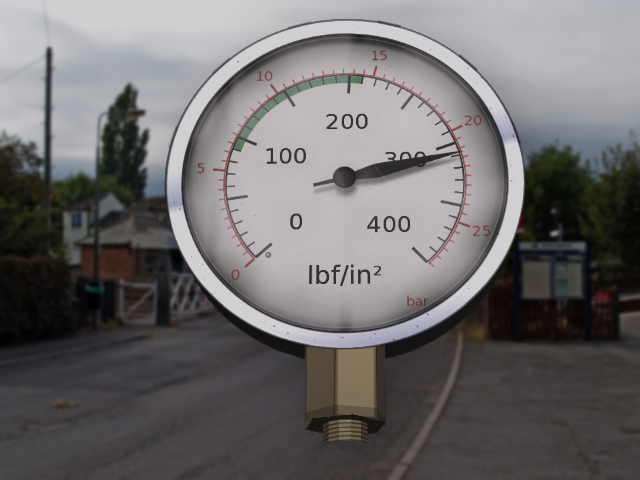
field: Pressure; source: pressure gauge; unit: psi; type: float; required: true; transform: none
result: 310 psi
